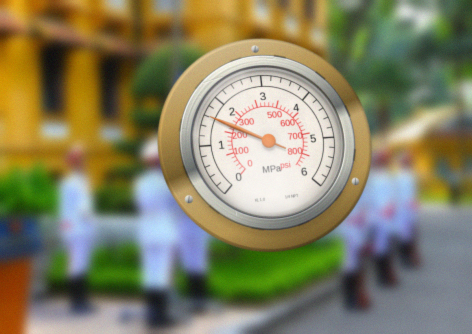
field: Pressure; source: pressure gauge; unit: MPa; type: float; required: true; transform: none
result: 1.6 MPa
